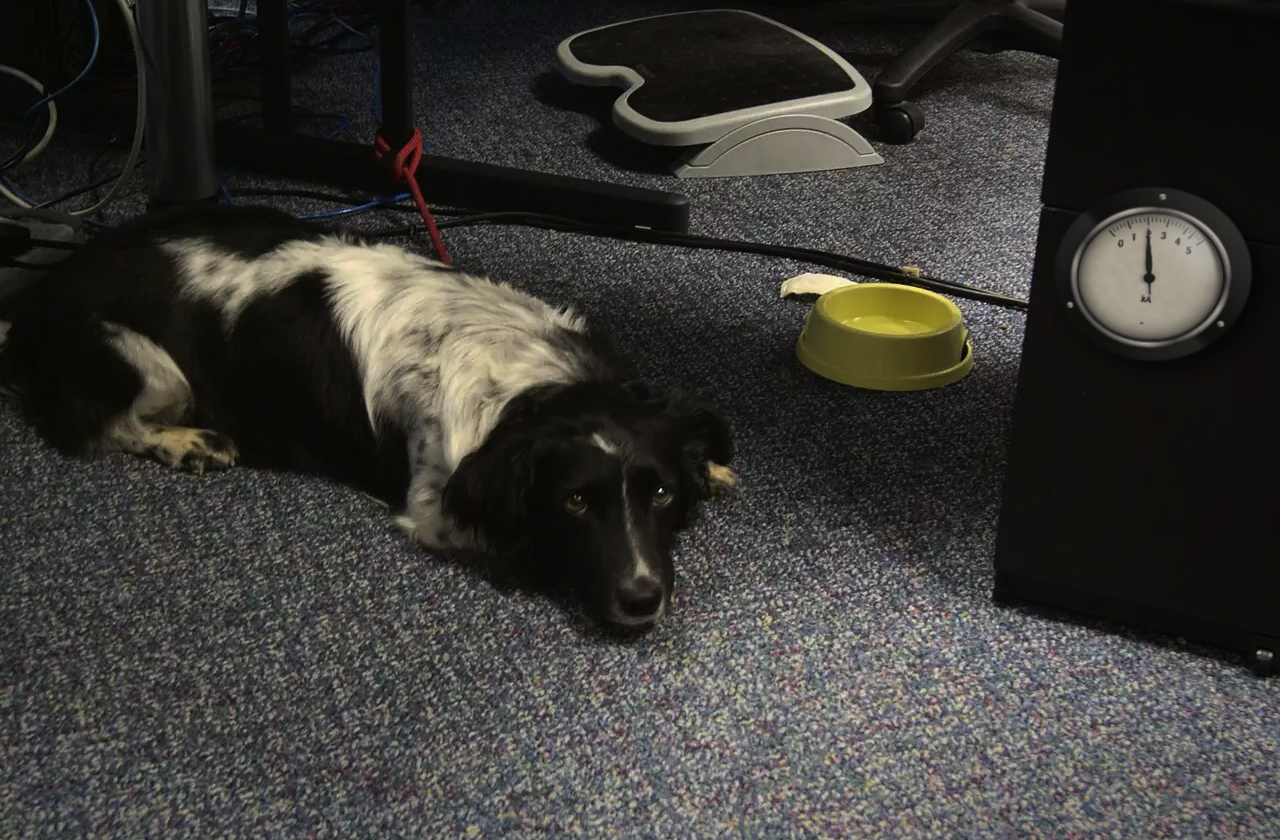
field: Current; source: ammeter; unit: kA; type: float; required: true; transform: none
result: 2 kA
